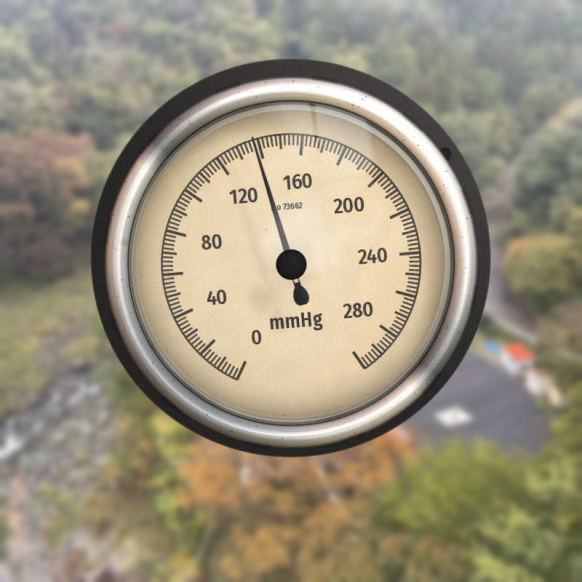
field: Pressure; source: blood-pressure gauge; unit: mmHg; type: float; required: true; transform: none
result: 138 mmHg
